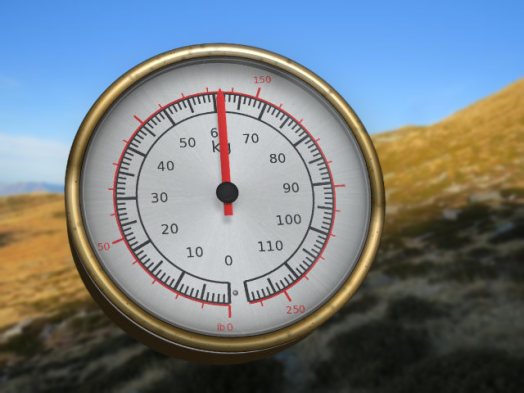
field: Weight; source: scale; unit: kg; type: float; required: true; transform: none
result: 61 kg
